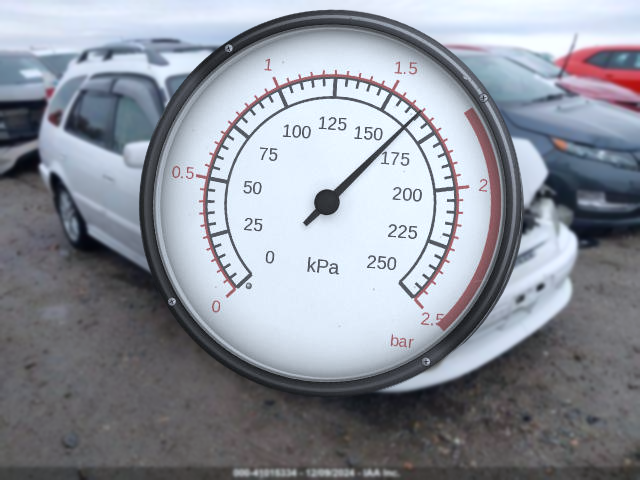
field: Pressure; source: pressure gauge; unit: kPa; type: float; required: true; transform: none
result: 165 kPa
